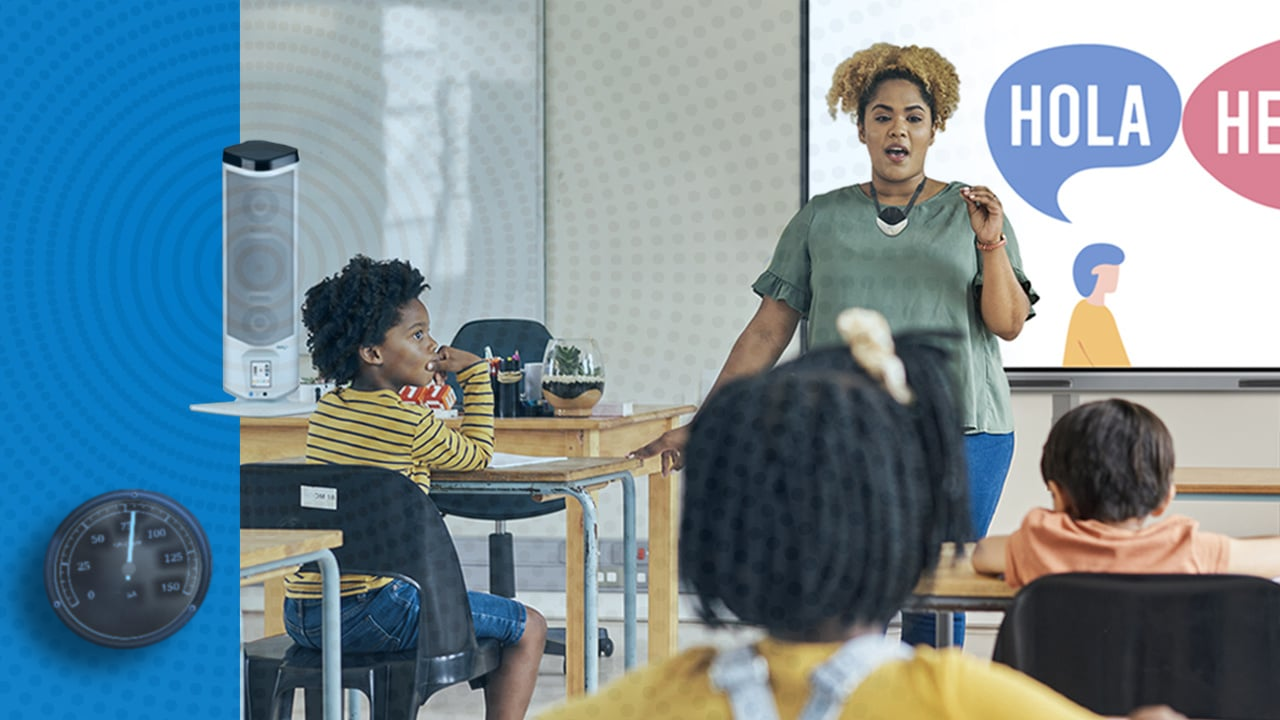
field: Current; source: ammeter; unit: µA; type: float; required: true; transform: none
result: 80 µA
